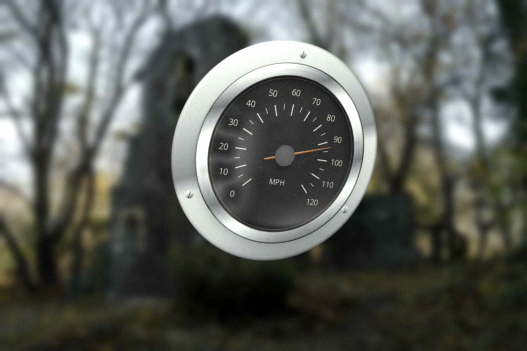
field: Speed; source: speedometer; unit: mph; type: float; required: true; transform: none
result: 92.5 mph
